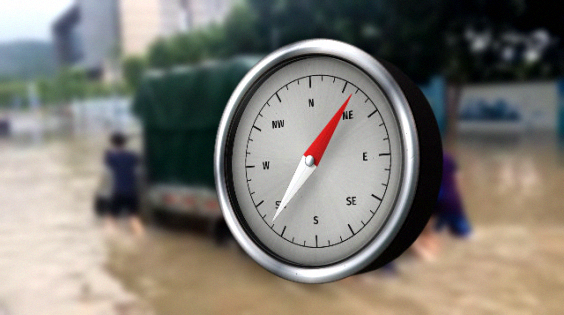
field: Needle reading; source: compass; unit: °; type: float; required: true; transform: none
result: 40 °
